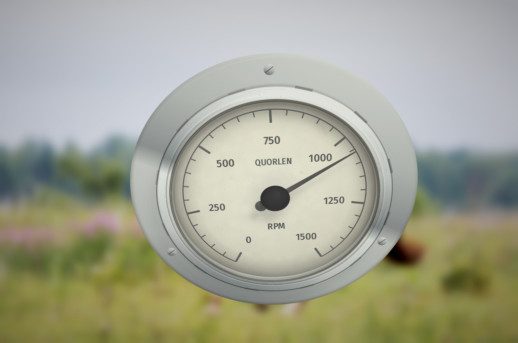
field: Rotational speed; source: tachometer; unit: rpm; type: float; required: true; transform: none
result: 1050 rpm
